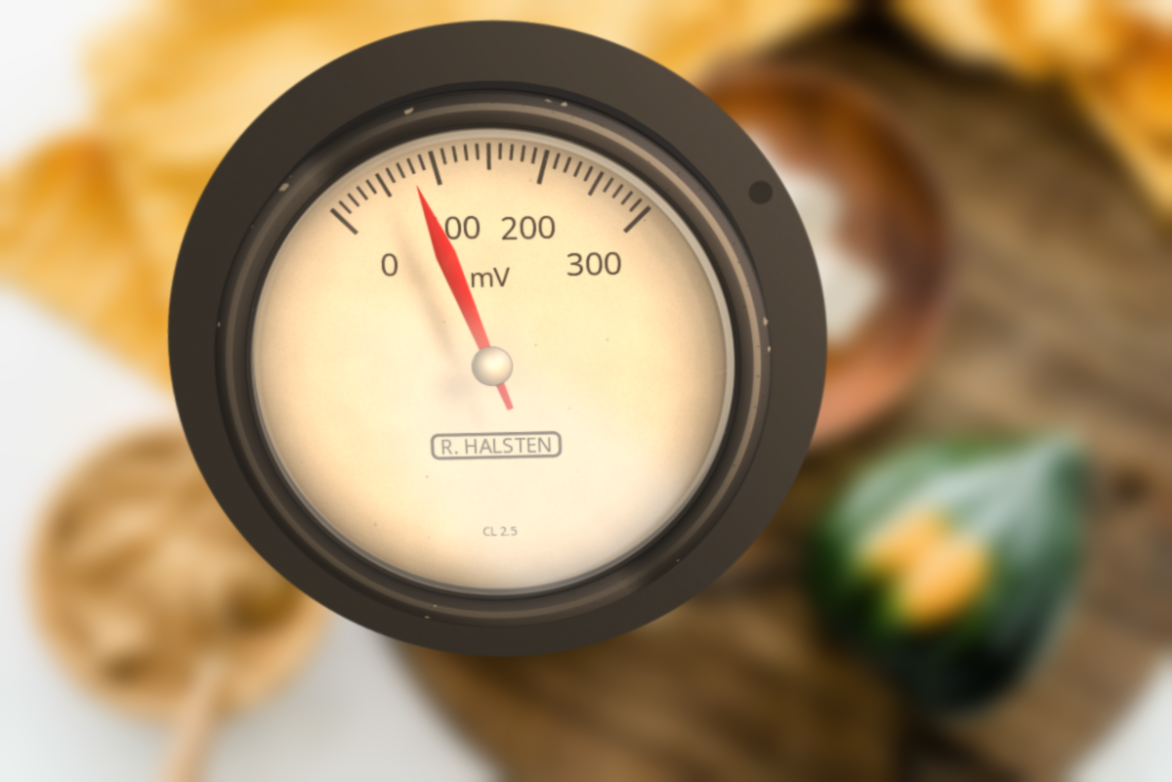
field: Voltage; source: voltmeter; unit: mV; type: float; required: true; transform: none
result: 80 mV
